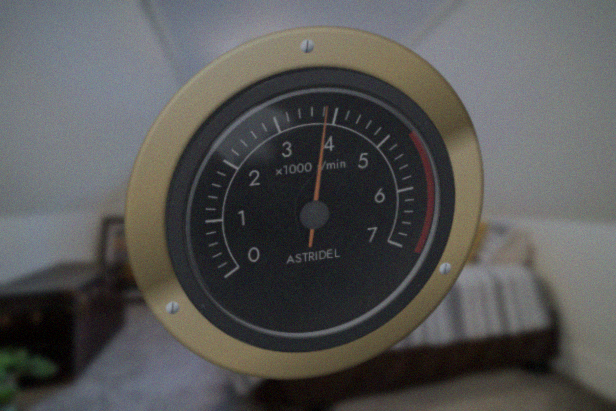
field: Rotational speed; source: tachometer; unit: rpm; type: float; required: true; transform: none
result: 3800 rpm
